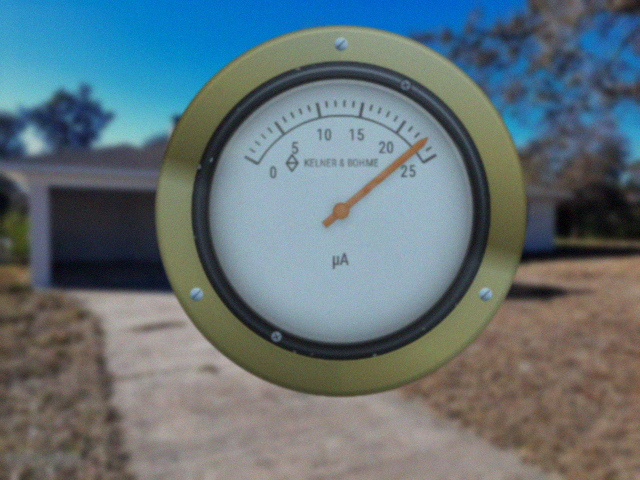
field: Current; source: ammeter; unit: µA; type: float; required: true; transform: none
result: 23 µA
